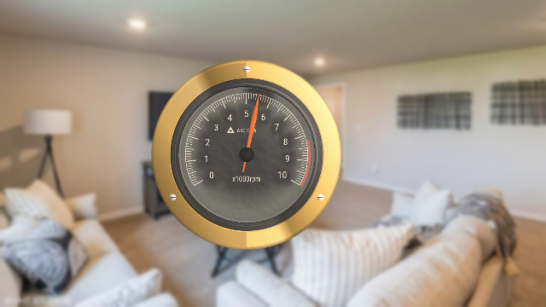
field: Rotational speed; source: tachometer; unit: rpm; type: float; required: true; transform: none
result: 5500 rpm
